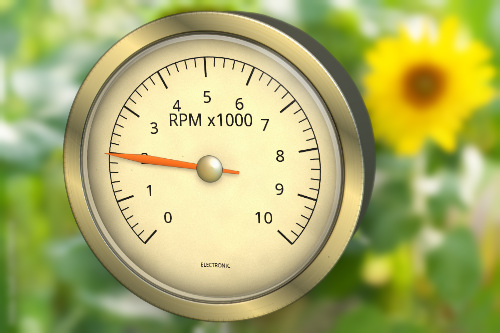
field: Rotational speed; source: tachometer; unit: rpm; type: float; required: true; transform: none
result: 2000 rpm
